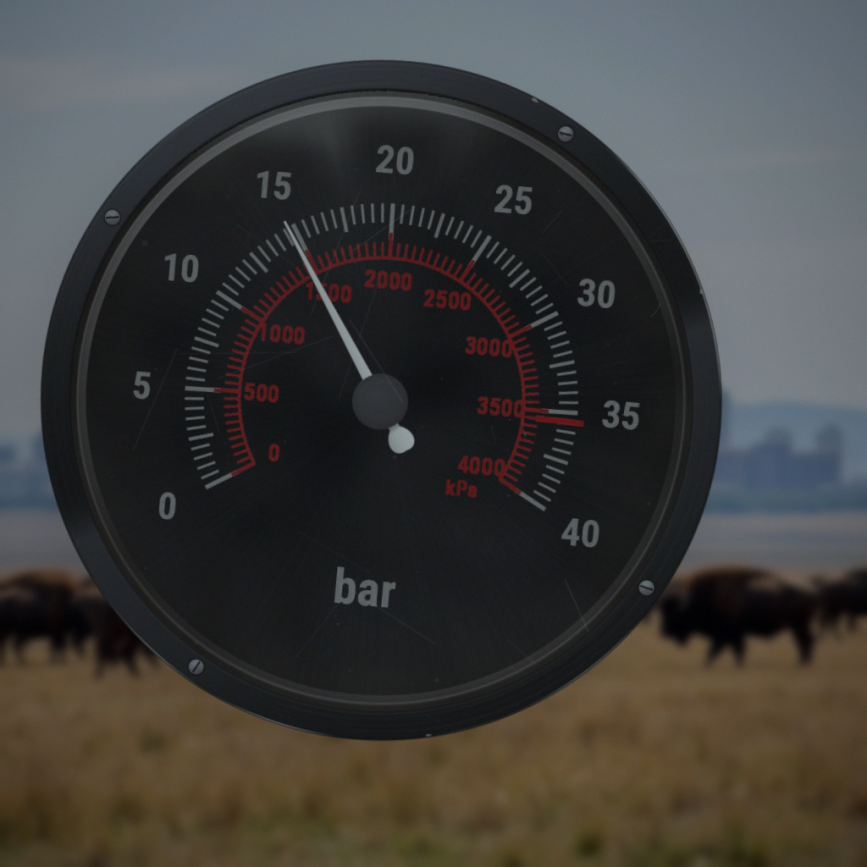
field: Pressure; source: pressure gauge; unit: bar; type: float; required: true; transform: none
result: 14.75 bar
